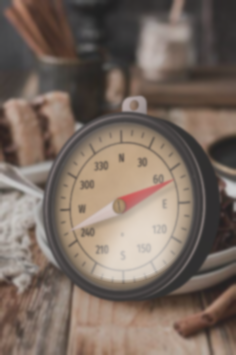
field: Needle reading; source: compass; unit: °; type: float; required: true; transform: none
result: 70 °
